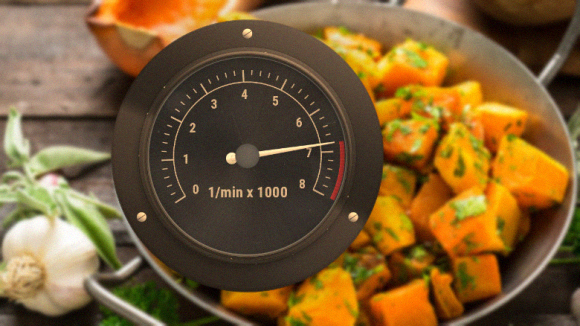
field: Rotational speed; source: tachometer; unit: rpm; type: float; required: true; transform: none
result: 6800 rpm
